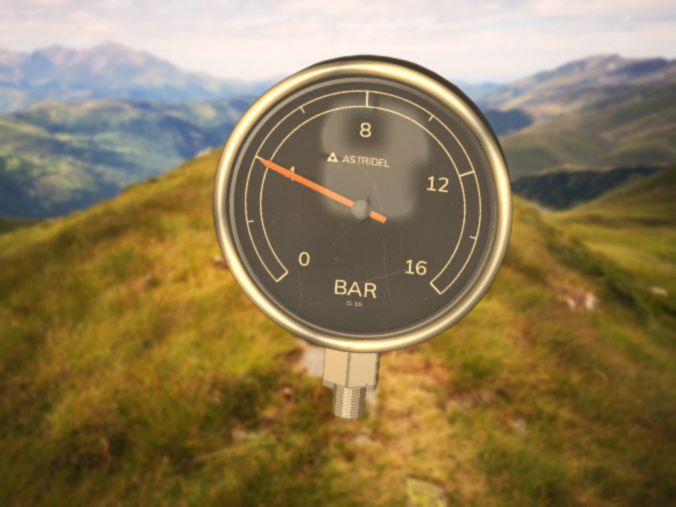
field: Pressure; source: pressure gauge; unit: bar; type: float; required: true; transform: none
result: 4 bar
